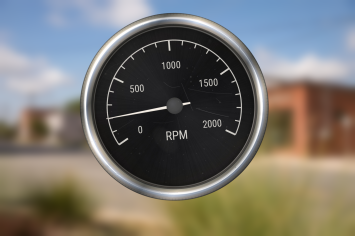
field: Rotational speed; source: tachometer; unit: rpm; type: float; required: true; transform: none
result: 200 rpm
